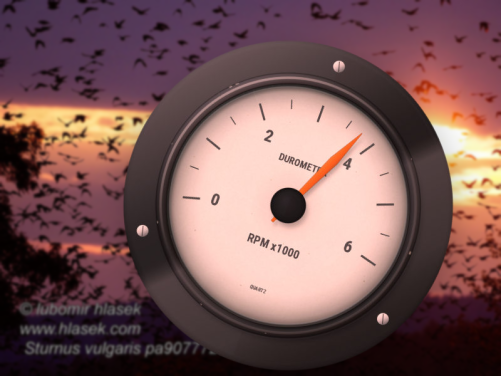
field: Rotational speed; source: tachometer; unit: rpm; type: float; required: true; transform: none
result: 3750 rpm
